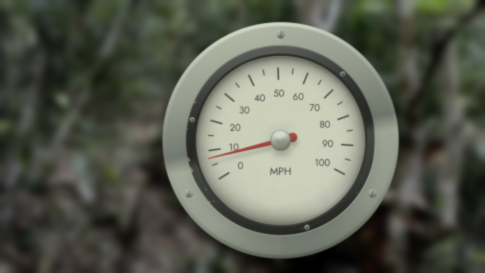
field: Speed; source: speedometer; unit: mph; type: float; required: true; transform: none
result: 7.5 mph
